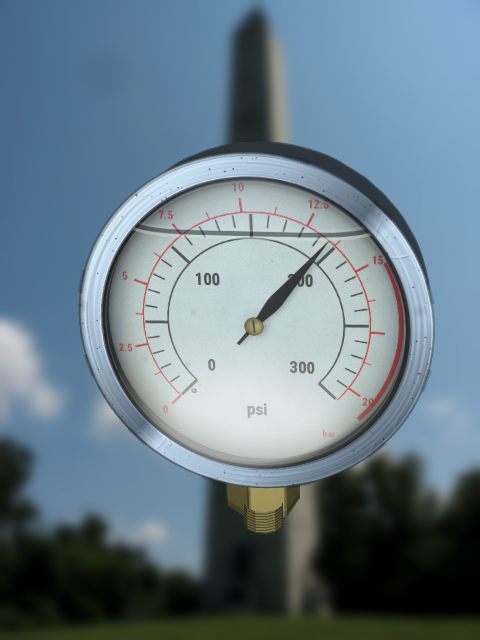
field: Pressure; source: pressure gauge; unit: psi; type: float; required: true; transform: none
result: 195 psi
